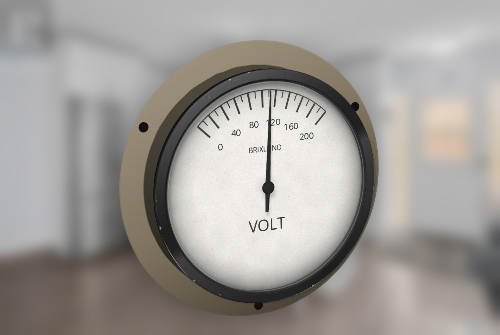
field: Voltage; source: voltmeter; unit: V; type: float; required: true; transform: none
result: 110 V
